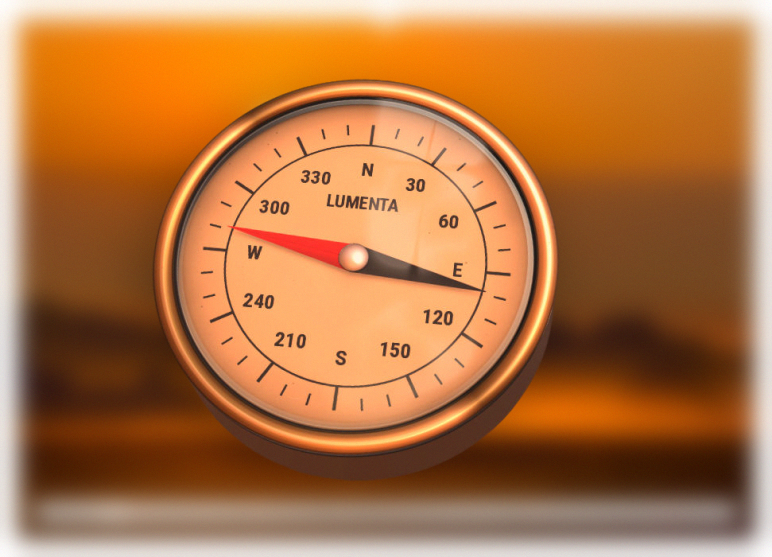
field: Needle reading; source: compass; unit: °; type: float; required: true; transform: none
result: 280 °
